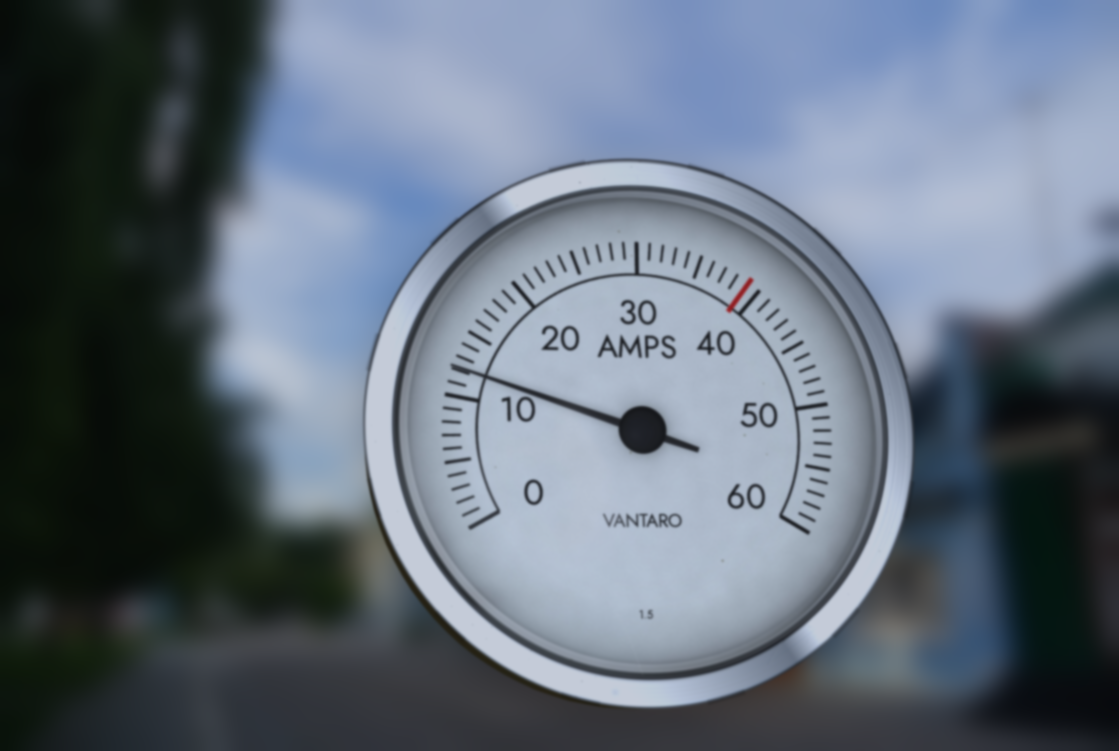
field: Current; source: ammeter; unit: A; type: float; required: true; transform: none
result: 12 A
